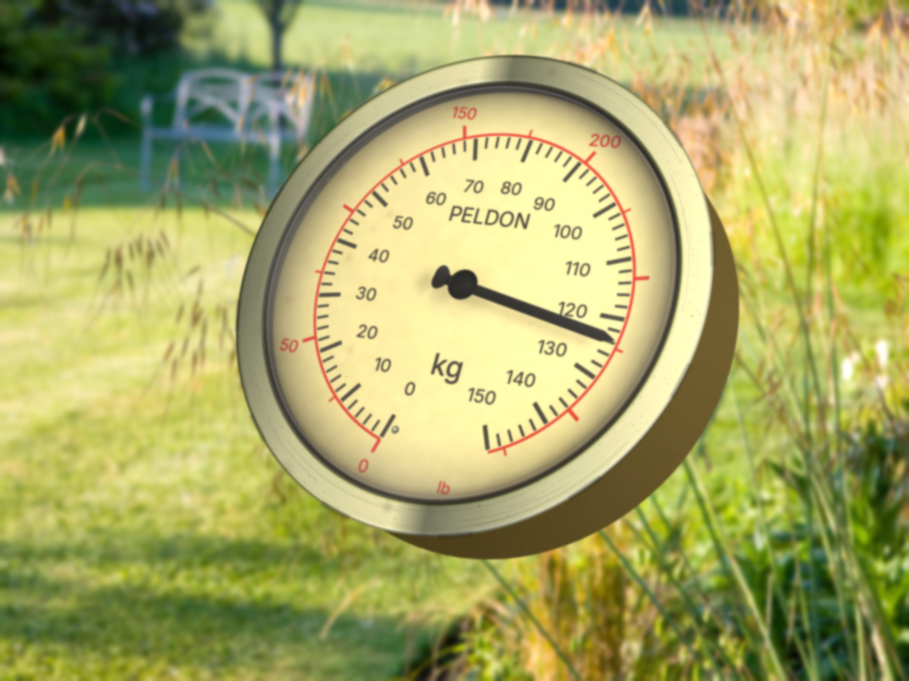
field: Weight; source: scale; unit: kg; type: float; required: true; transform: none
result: 124 kg
